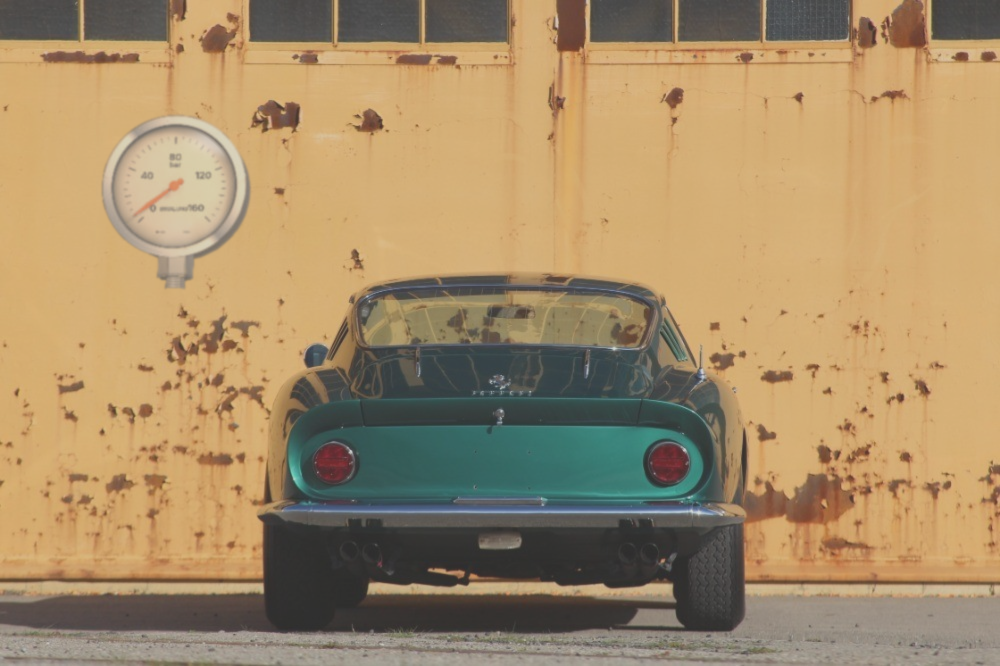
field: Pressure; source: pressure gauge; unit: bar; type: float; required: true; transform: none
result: 5 bar
